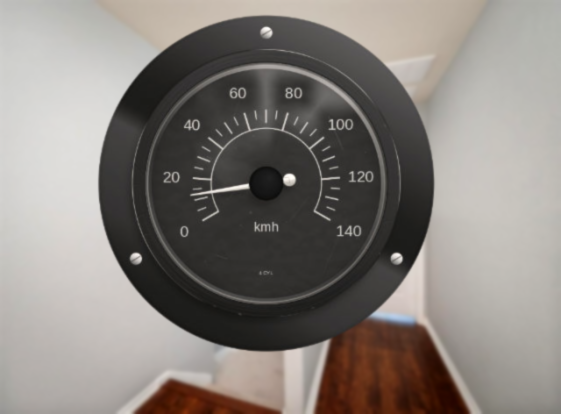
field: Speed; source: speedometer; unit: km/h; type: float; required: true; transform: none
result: 12.5 km/h
